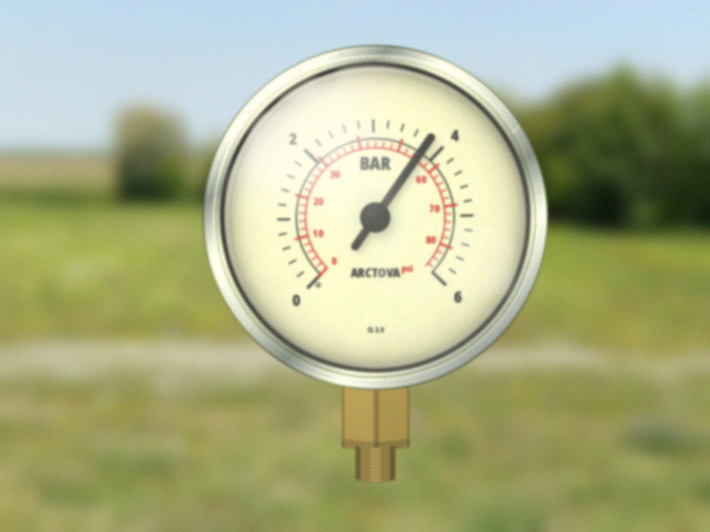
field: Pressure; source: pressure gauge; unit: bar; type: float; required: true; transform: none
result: 3.8 bar
